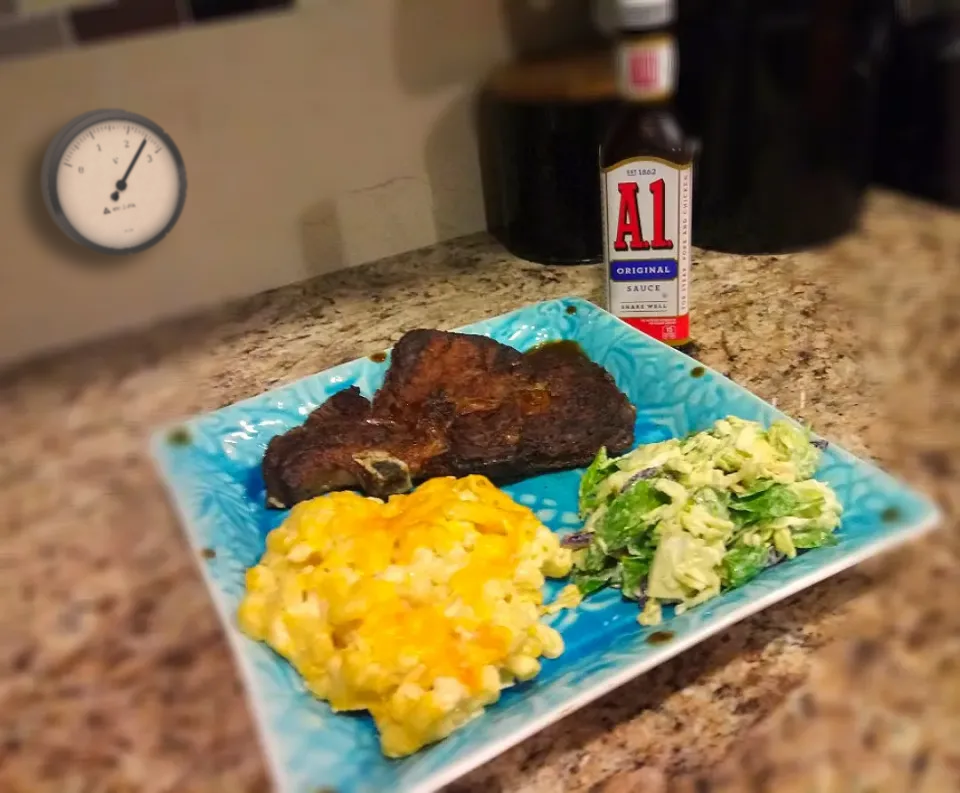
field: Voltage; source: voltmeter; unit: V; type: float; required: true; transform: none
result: 2.5 V
